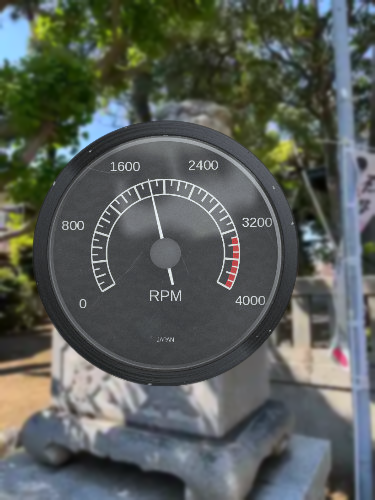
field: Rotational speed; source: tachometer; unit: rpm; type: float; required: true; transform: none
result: 1800 rpm
